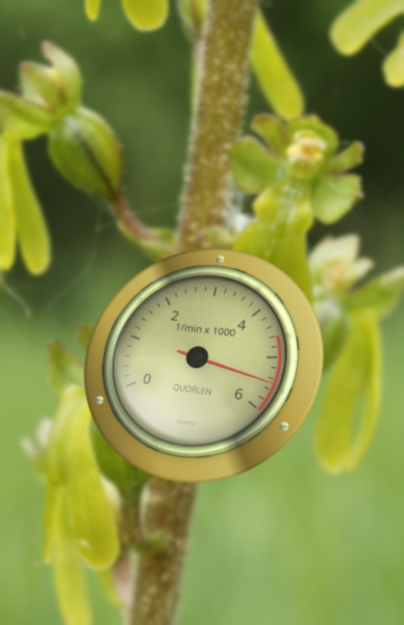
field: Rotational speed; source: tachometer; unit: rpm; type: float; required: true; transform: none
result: 5500 rpm
